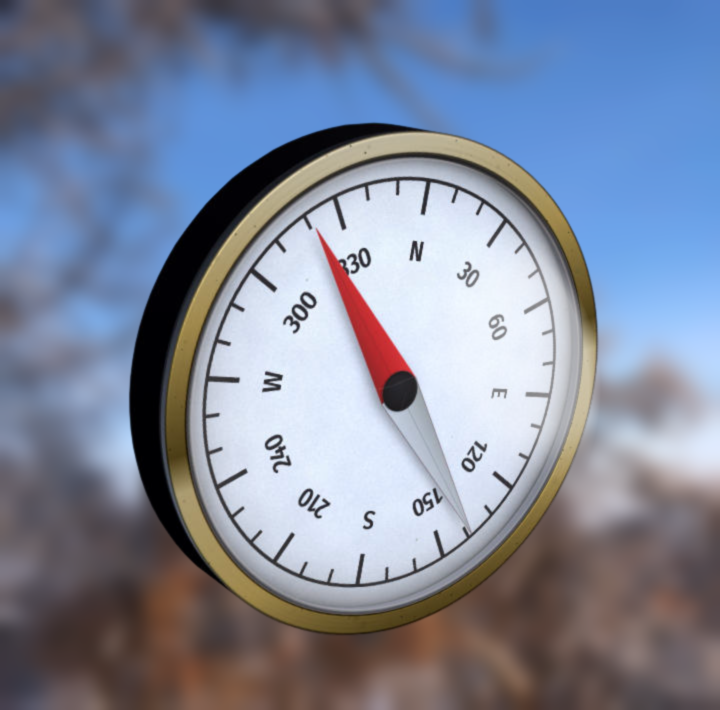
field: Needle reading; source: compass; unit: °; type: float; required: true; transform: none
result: 320 °
